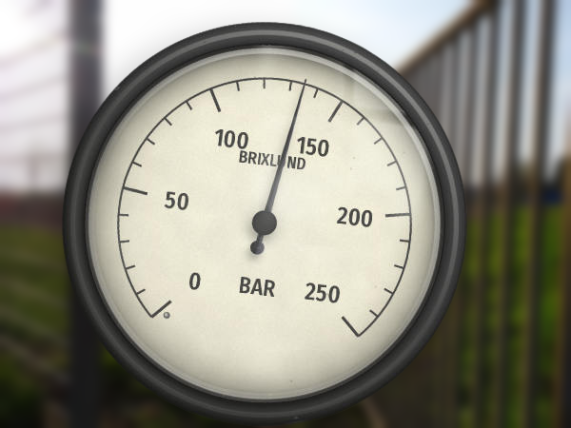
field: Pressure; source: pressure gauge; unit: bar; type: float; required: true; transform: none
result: 135 bar
